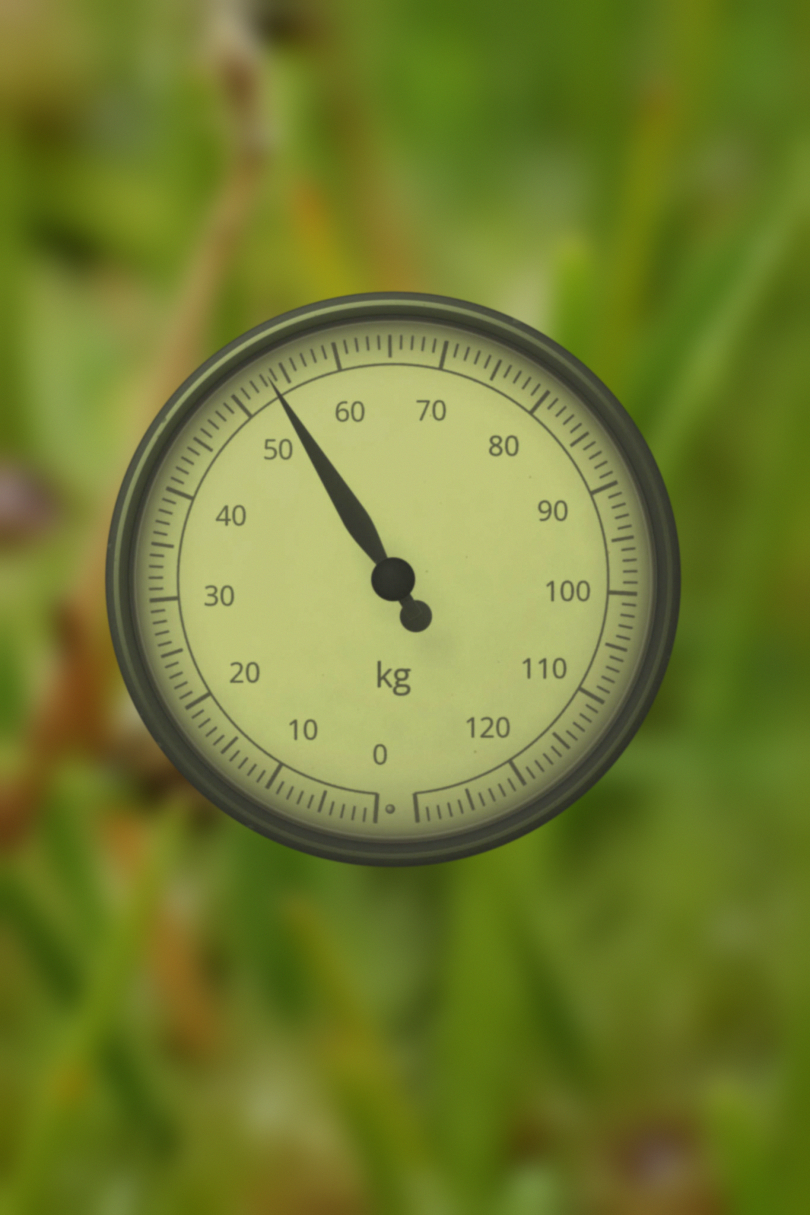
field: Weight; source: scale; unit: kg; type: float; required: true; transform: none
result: 53.5 kg
